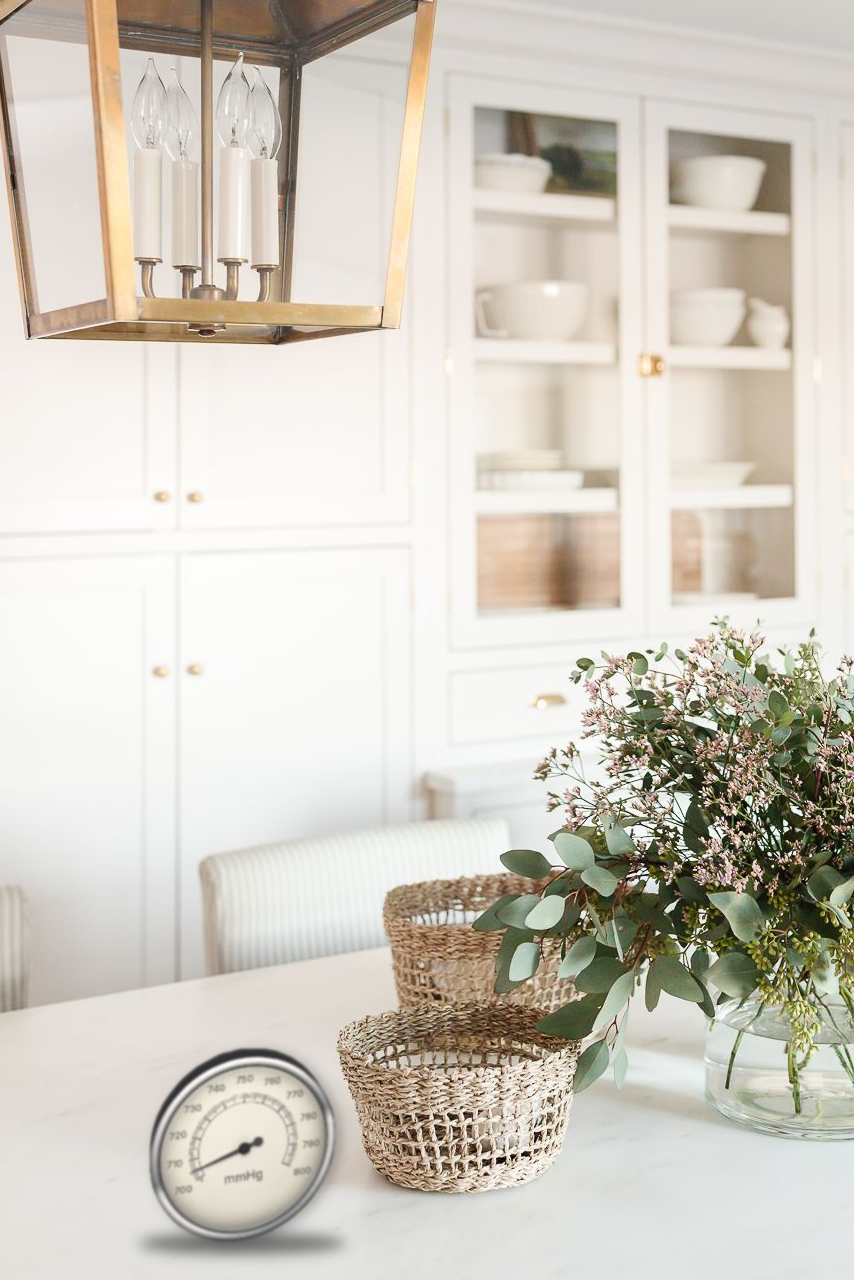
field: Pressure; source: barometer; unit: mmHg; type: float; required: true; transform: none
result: 705 mmHg
